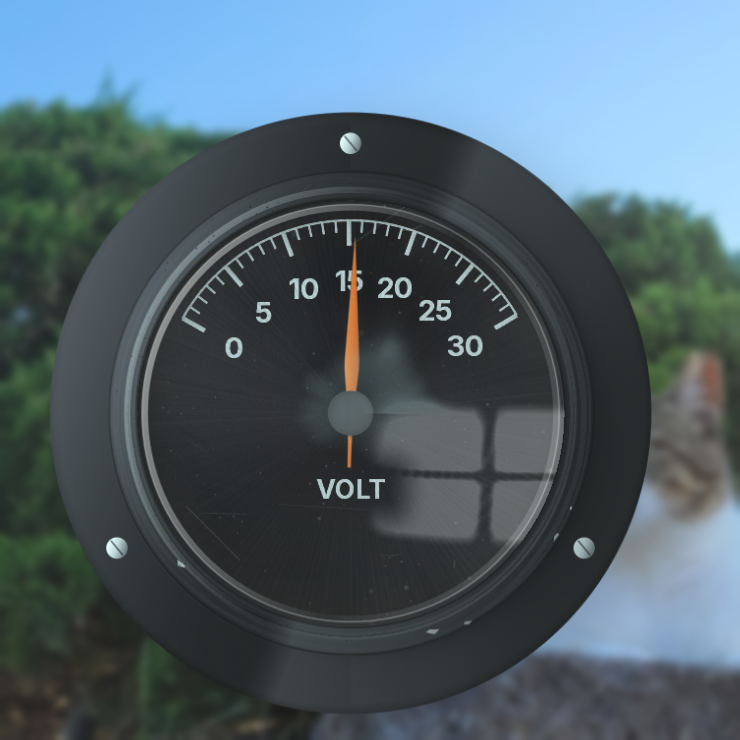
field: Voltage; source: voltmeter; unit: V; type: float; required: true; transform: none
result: 15.5 V
